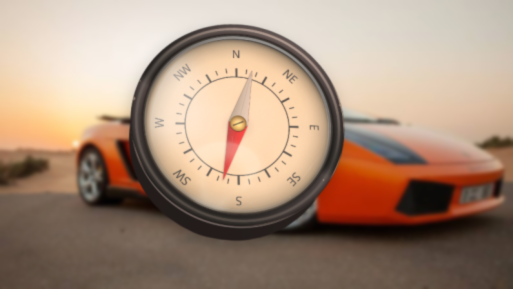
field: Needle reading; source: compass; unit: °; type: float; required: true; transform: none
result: 195 °
